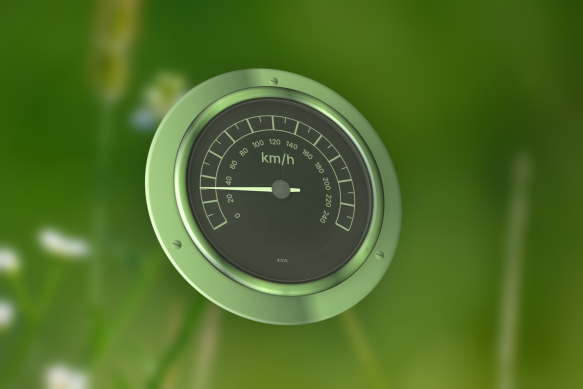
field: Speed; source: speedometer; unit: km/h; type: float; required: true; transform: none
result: 30 km/h
